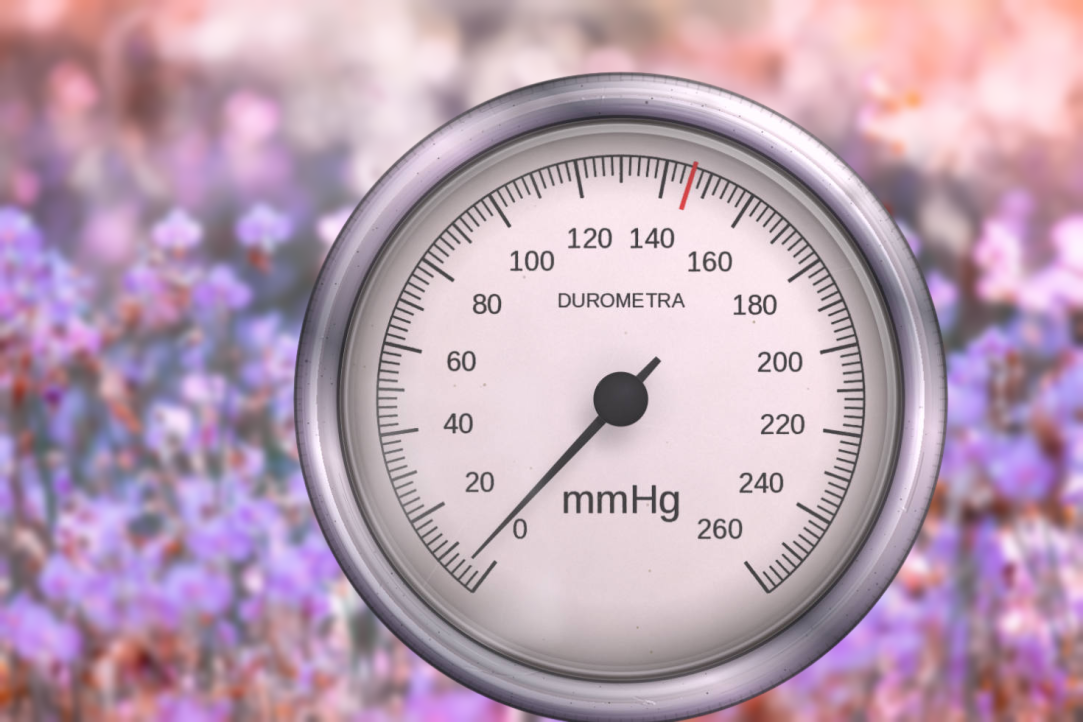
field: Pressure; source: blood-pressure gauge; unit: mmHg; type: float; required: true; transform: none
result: 5 mmHg
